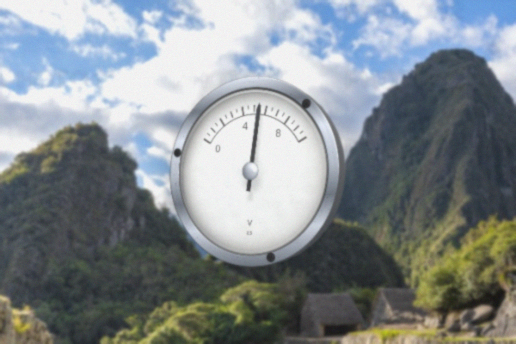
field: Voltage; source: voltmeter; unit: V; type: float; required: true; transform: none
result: 5.5 V
